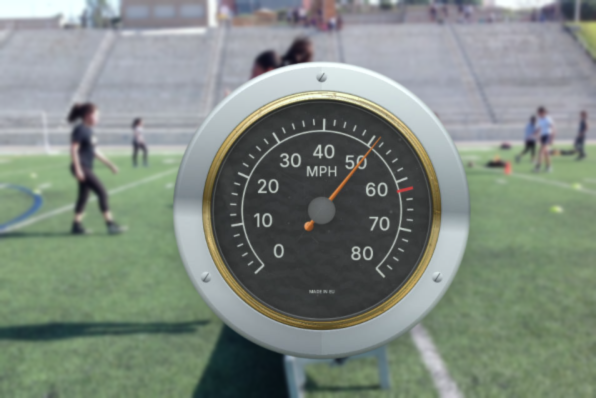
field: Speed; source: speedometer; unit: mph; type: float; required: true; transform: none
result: 51 mph
